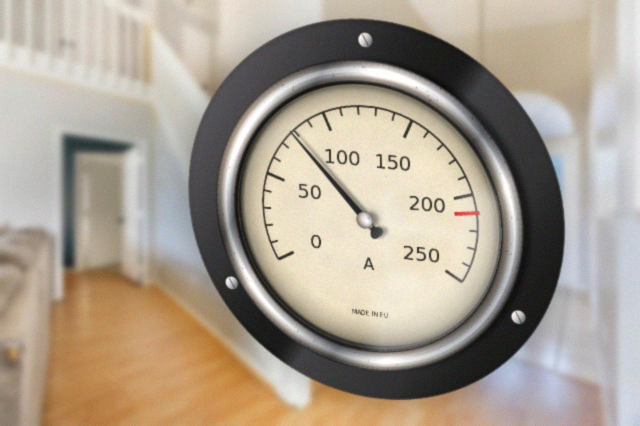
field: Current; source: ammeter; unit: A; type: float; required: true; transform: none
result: 80 A
